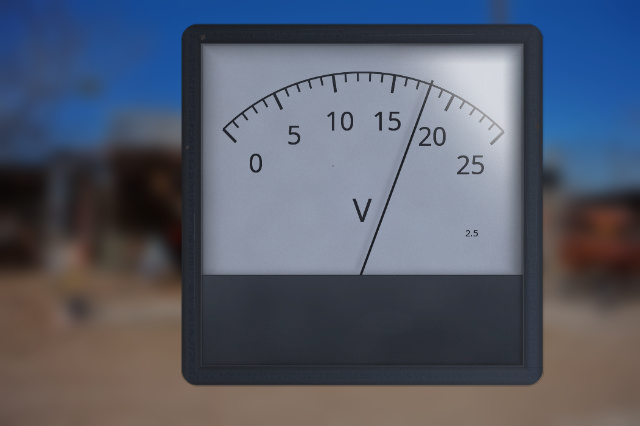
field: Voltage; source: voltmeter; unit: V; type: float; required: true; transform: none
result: 18 V
